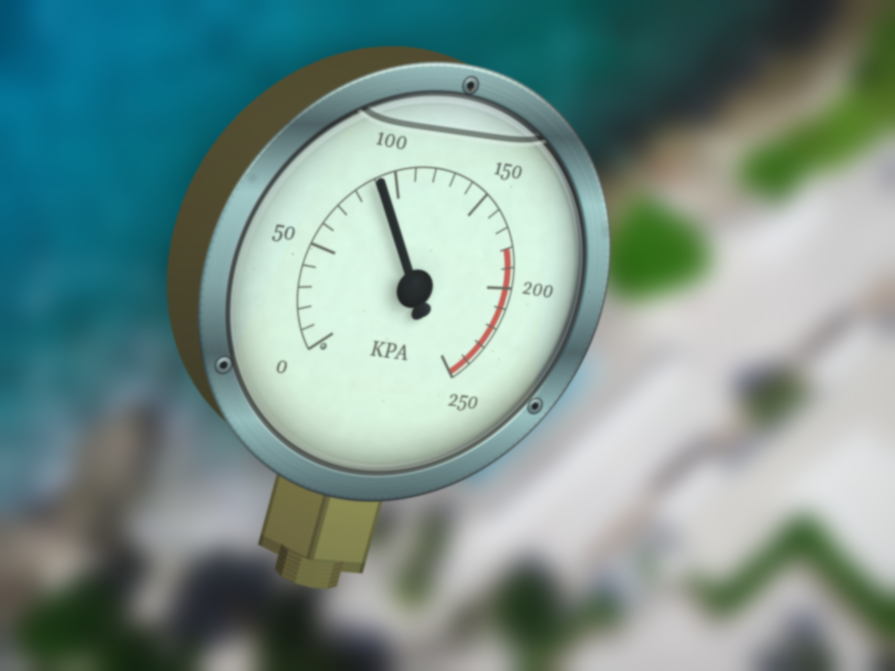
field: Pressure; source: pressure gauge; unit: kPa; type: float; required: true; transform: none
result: 90 kPa
